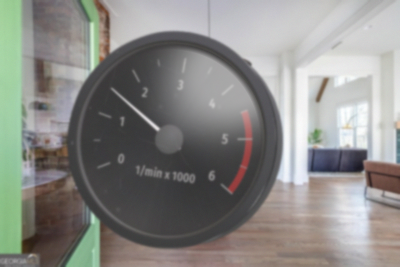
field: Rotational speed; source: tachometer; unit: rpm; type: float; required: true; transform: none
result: 1500 rpm
